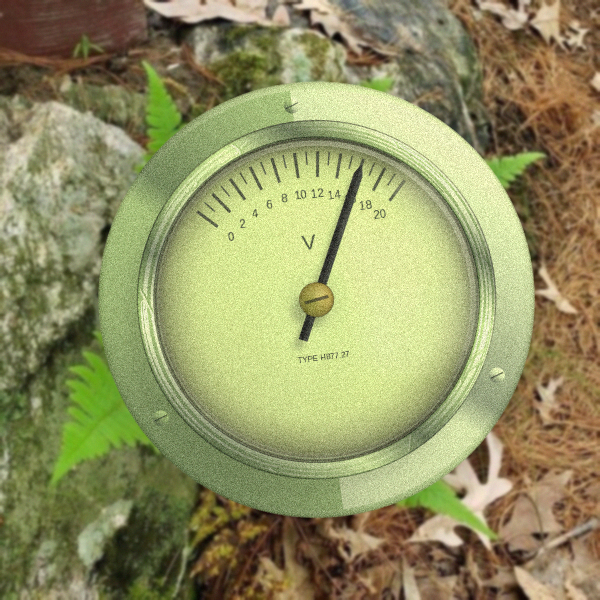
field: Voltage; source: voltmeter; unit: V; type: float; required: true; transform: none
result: 16 V
